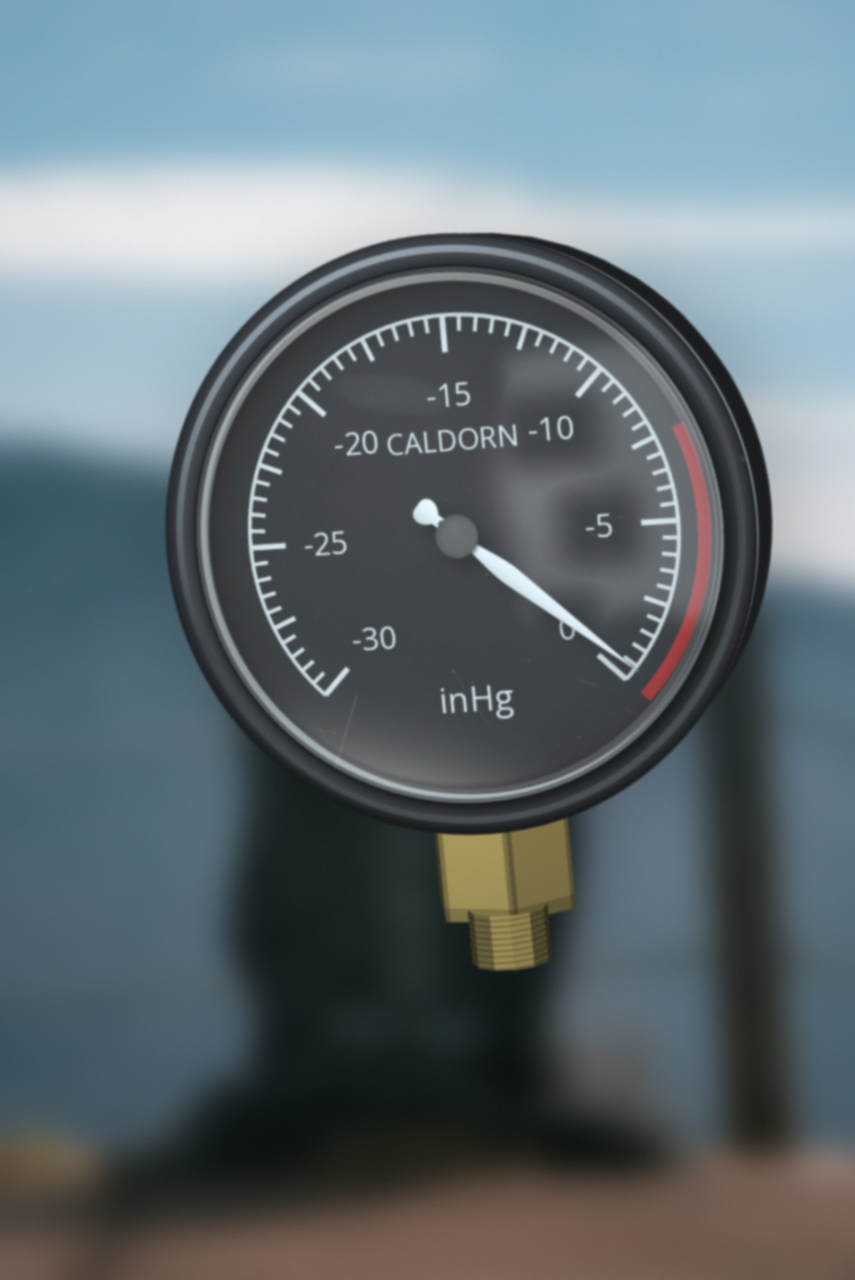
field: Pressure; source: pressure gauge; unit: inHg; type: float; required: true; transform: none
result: -0.5 inHg
